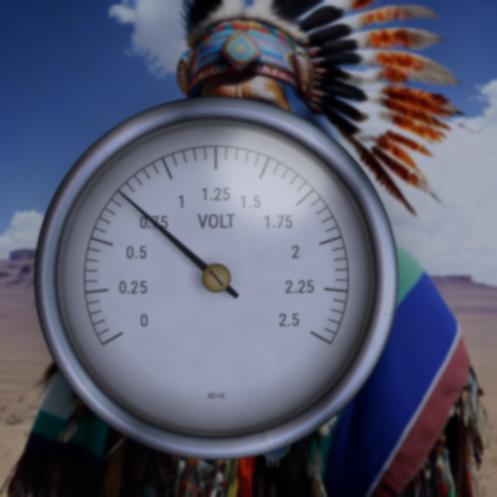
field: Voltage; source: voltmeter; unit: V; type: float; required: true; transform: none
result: 0.75 V
